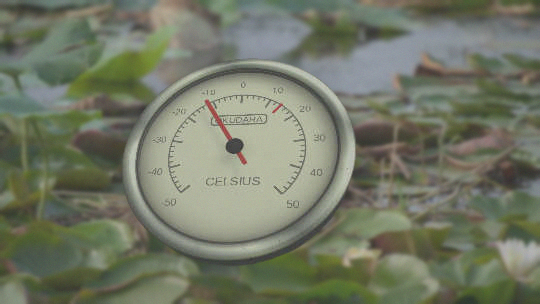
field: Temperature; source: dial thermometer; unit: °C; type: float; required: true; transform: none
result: -12 °C
